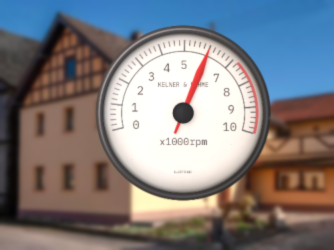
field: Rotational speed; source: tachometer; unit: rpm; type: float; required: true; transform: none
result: 6000 rpm
